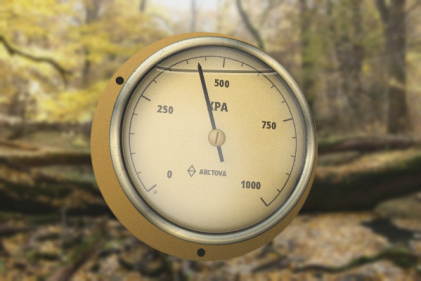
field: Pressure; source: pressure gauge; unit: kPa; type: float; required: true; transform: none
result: 425 kPa
